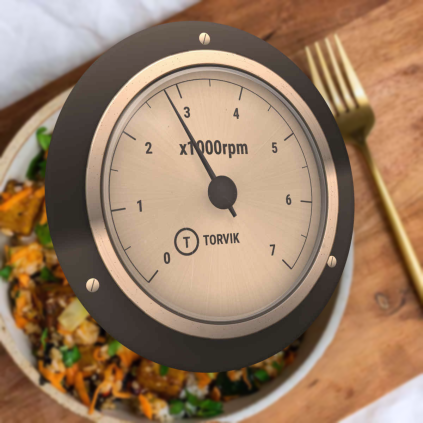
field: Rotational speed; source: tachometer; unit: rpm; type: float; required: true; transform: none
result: 2750 rpm
